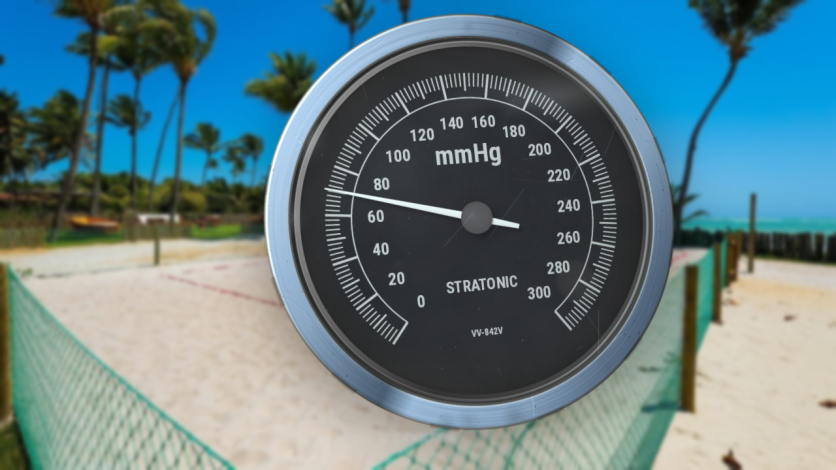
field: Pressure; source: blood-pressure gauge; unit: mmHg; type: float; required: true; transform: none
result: 70 mmHg
